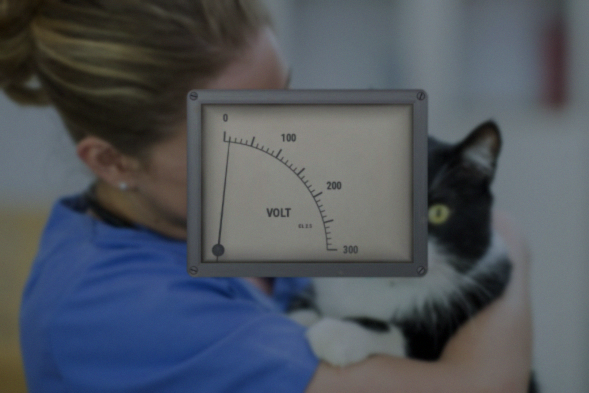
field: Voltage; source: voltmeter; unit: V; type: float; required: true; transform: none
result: 10 V
